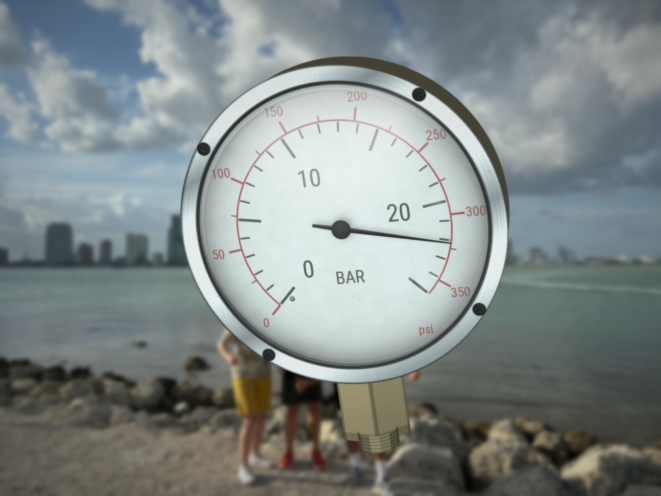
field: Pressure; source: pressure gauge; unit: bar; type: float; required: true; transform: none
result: 22 bar
